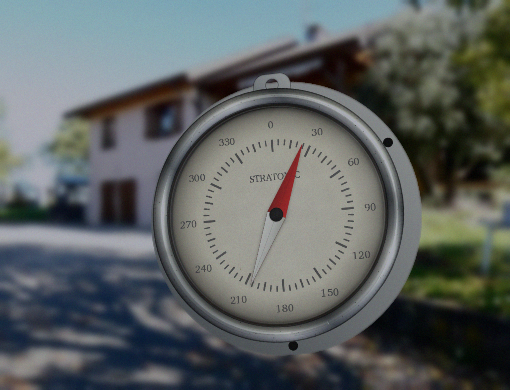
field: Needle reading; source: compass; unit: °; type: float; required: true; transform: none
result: 25 °
